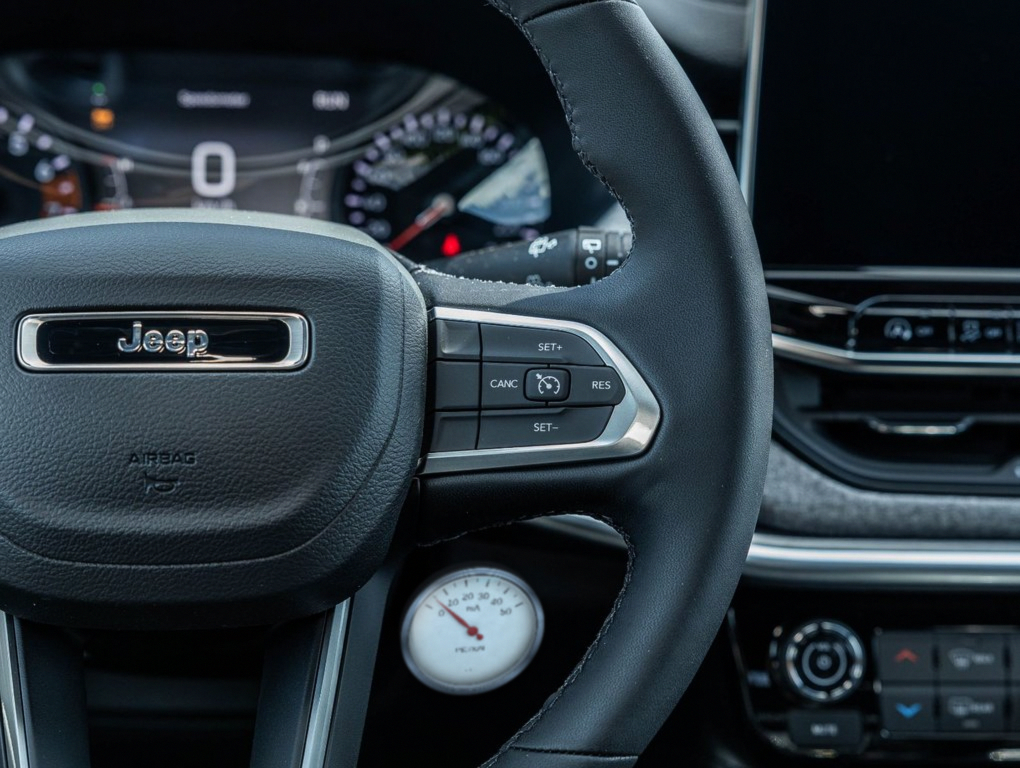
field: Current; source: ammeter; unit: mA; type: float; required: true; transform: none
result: 5 mA
